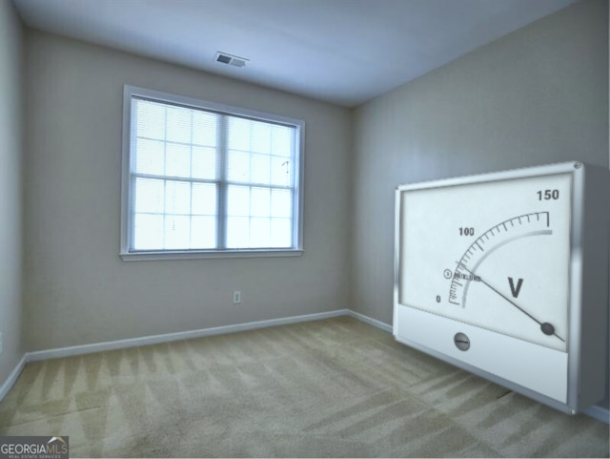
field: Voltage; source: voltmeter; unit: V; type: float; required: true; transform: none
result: 75 V
